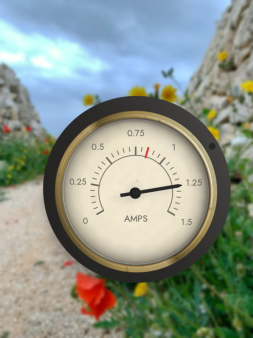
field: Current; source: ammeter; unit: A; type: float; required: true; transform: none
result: 1.25 A
